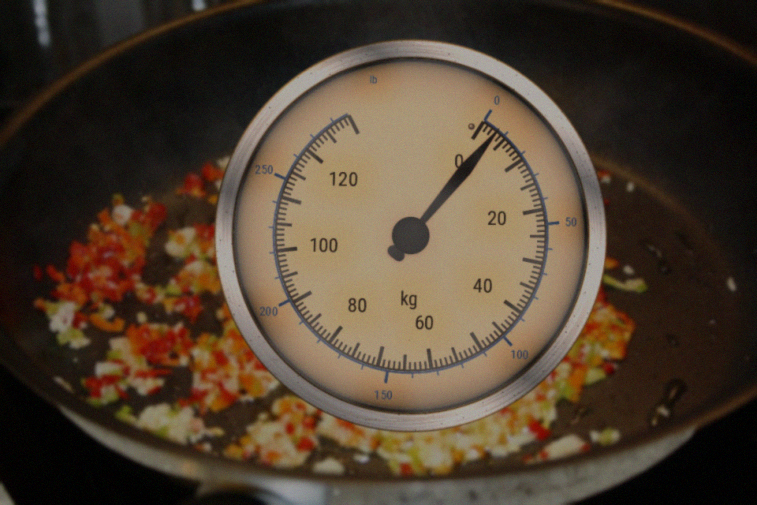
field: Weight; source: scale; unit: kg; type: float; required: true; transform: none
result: 3 kg
